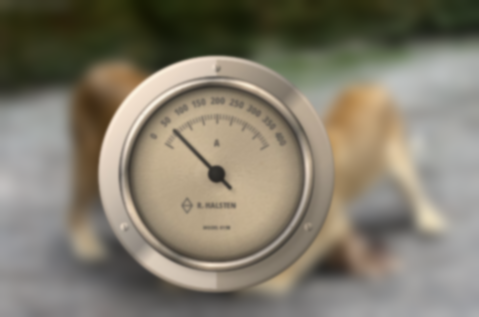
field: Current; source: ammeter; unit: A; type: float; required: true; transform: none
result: 50 A
